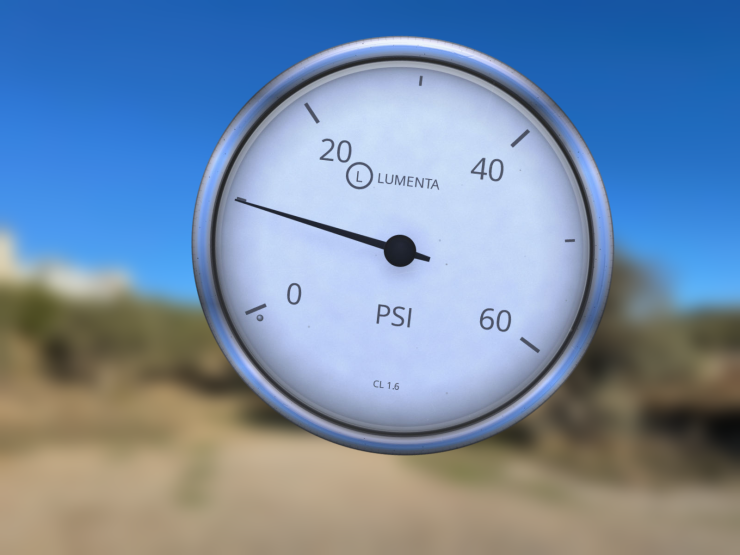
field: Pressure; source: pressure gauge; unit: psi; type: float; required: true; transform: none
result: 10 psi
